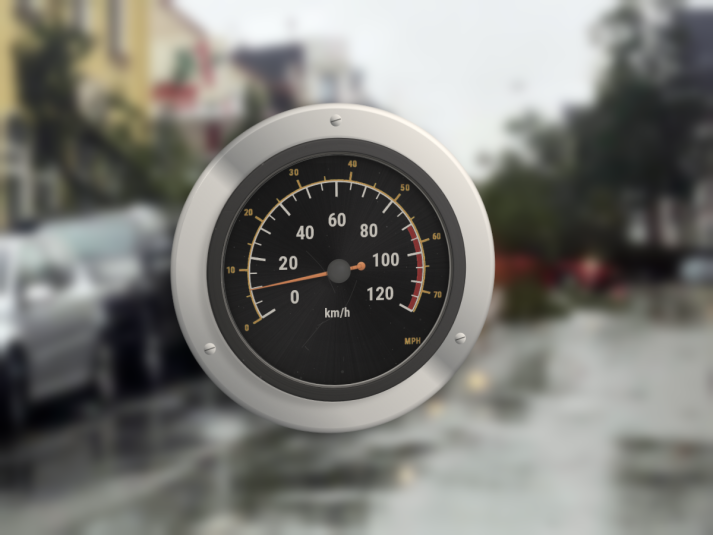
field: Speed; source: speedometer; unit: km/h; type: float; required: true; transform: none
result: 10 km/h
